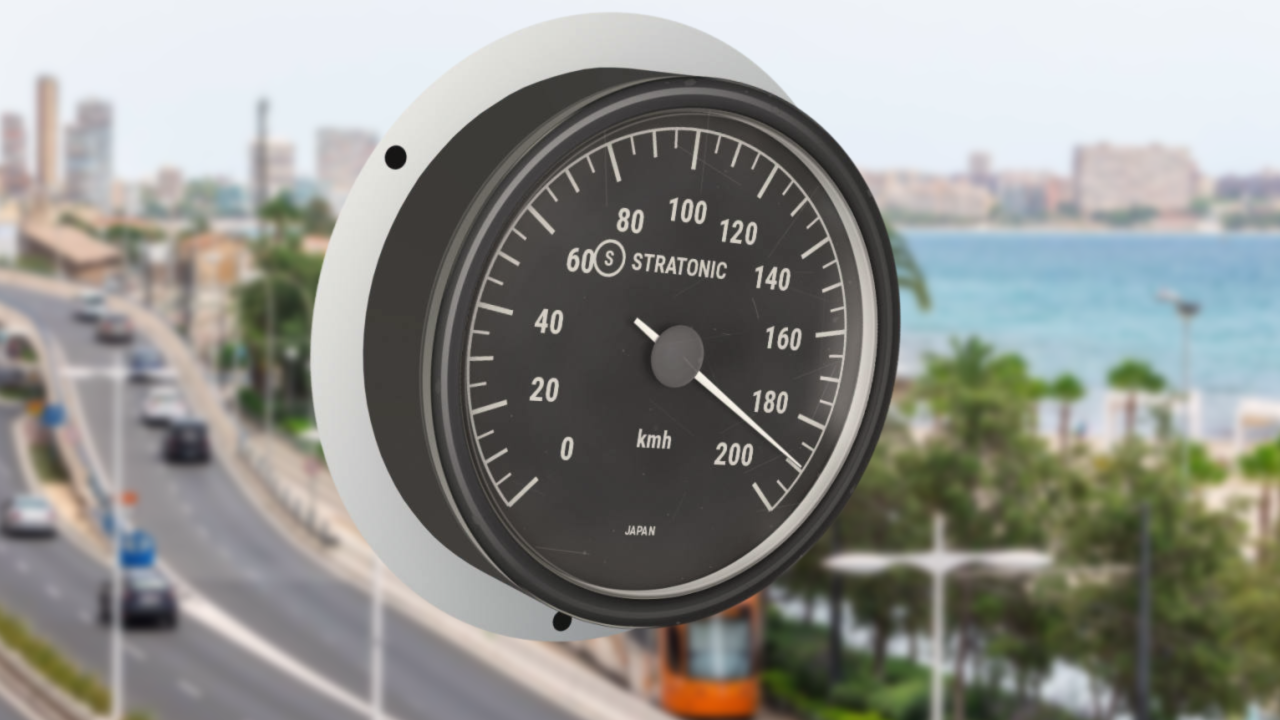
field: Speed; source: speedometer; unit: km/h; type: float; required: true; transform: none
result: 190 km/h
